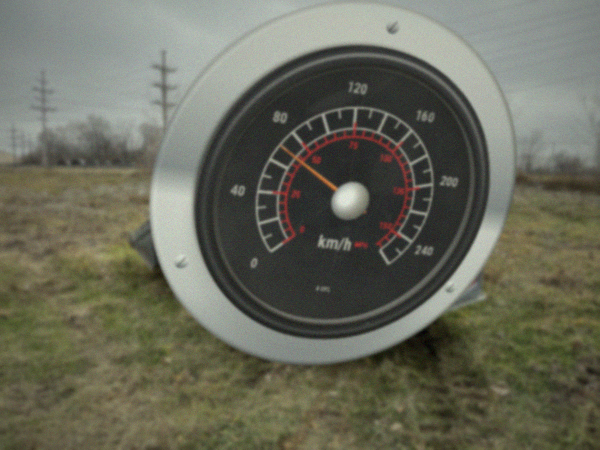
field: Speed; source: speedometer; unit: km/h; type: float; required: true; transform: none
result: 70 km/h
